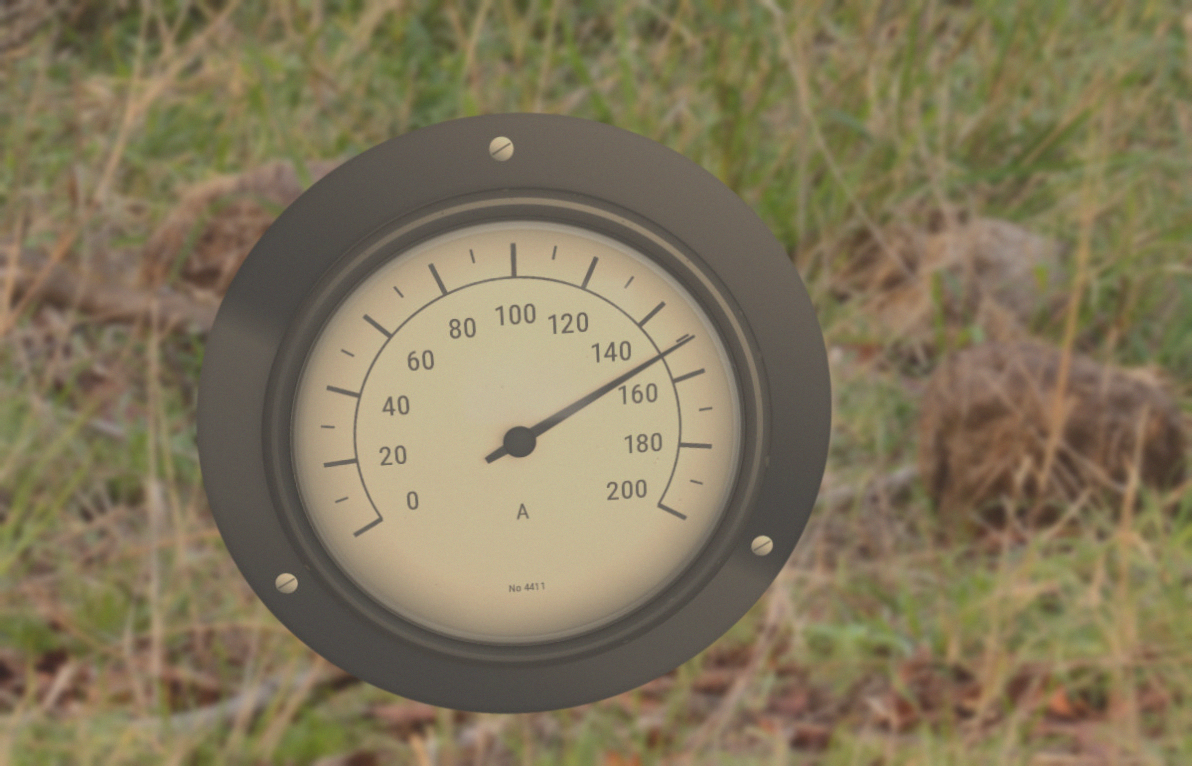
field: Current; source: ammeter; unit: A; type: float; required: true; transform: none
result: 150 A
